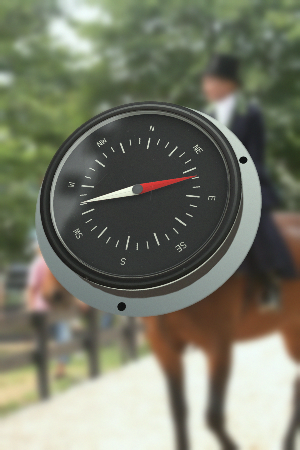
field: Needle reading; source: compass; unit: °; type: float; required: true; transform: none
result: 70 °
